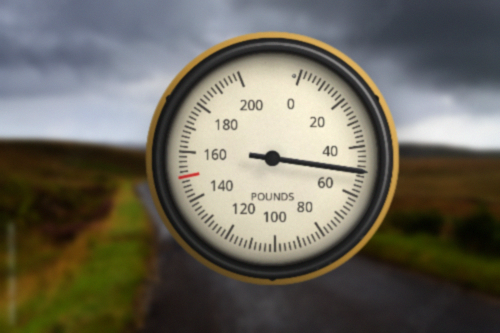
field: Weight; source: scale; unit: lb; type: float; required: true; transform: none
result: 50 lb
